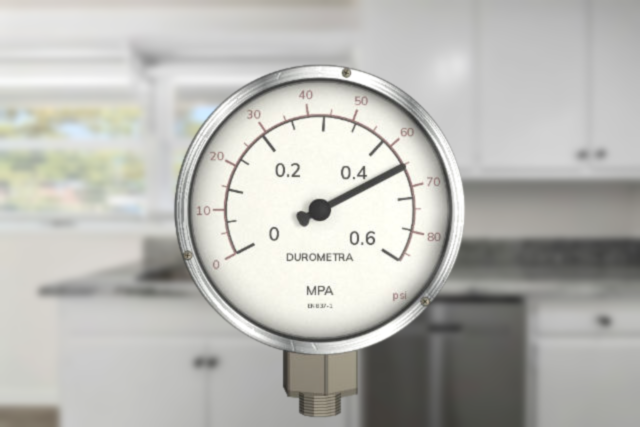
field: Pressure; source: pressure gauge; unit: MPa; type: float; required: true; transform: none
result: 0.45 MPa
